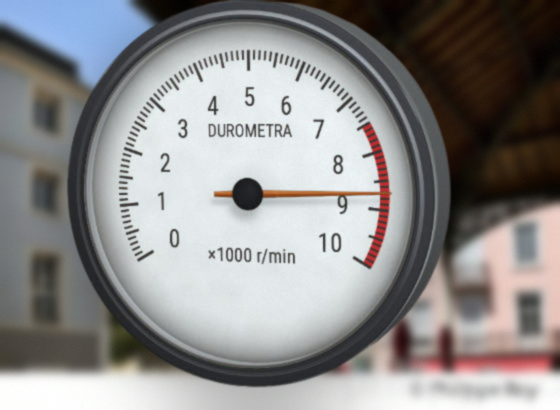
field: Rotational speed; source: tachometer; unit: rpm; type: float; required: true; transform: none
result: 8700 rpm
